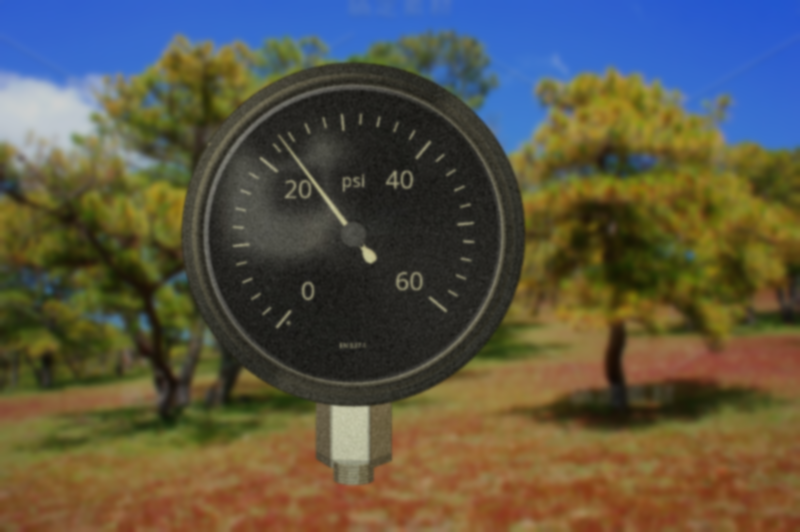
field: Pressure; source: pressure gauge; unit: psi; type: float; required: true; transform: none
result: 23 psi
